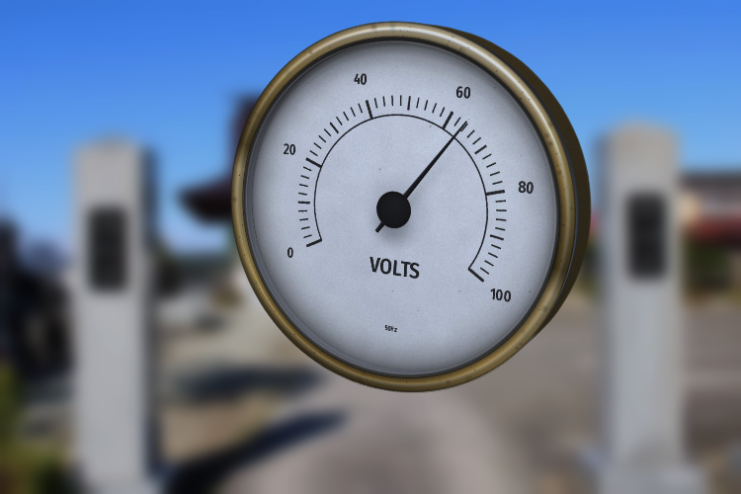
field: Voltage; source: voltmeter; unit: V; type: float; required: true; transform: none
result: 64 V
